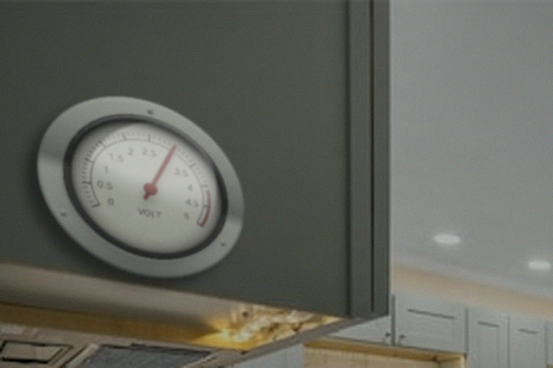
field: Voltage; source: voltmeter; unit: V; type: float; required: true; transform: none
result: 3 V
